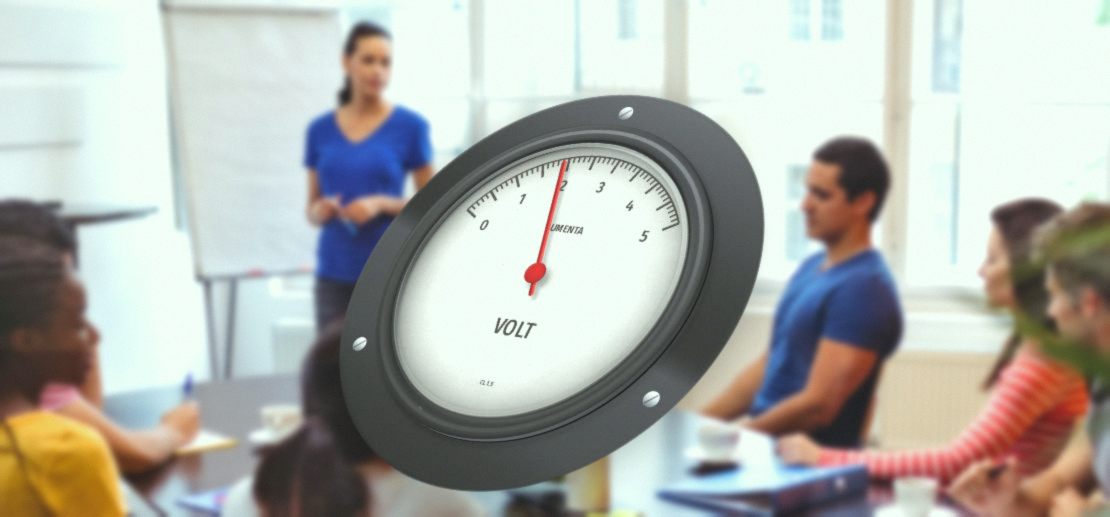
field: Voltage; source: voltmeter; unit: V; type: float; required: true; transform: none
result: 2 V
